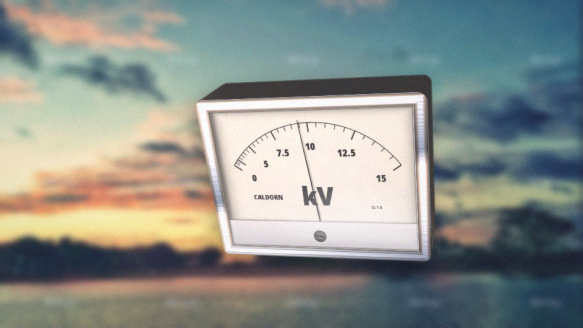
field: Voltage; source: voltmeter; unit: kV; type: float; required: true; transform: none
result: 9.5 kV
